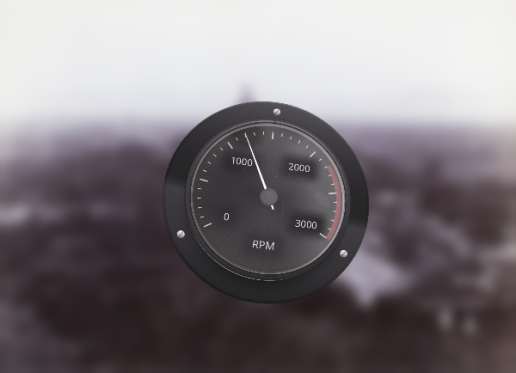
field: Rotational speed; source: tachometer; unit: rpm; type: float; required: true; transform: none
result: 1200 rpm
